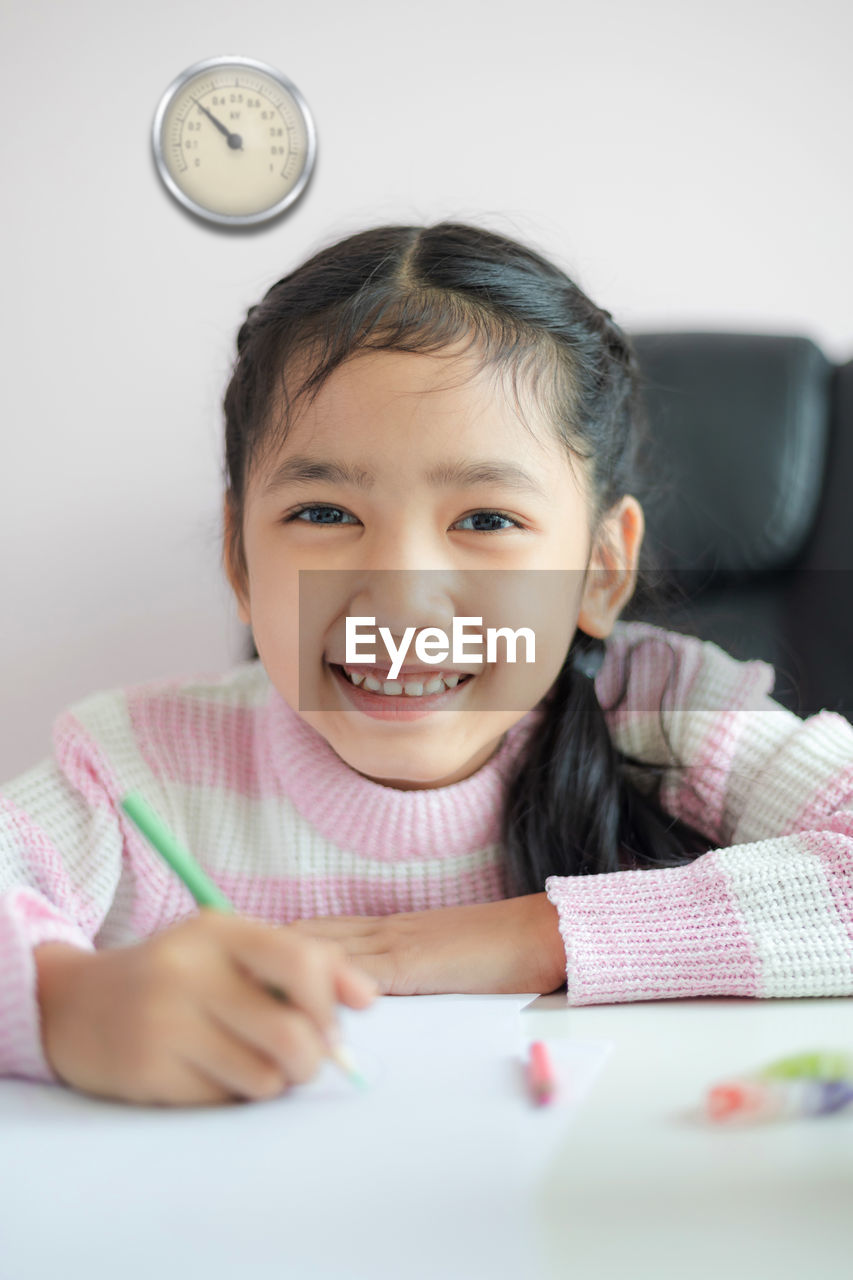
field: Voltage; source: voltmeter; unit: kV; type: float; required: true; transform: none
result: 0.3 kV
